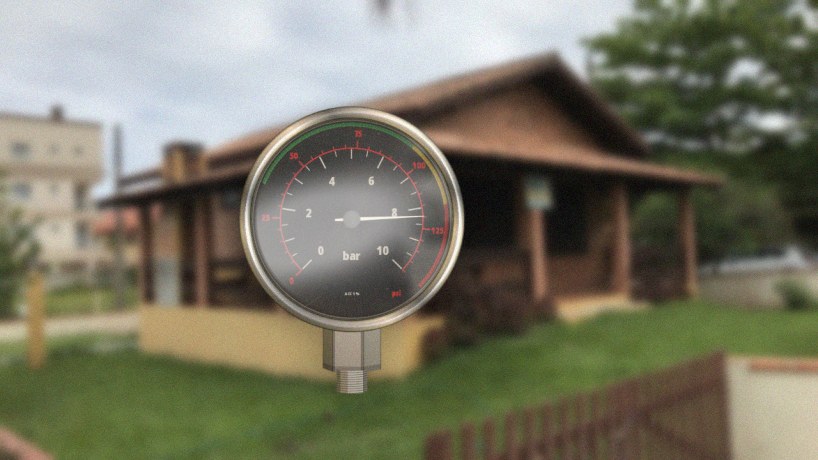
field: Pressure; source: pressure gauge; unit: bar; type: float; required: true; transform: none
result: 8.25 bar
